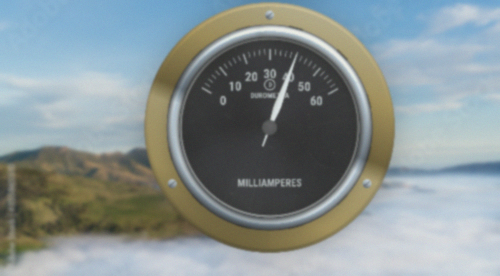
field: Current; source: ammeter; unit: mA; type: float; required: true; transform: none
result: 40 mA
